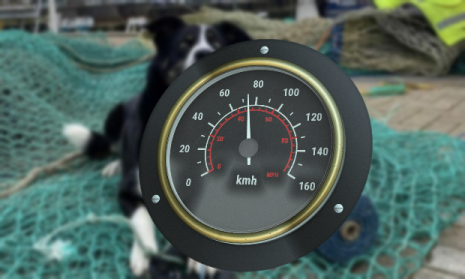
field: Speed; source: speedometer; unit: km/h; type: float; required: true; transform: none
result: 75 km/h
